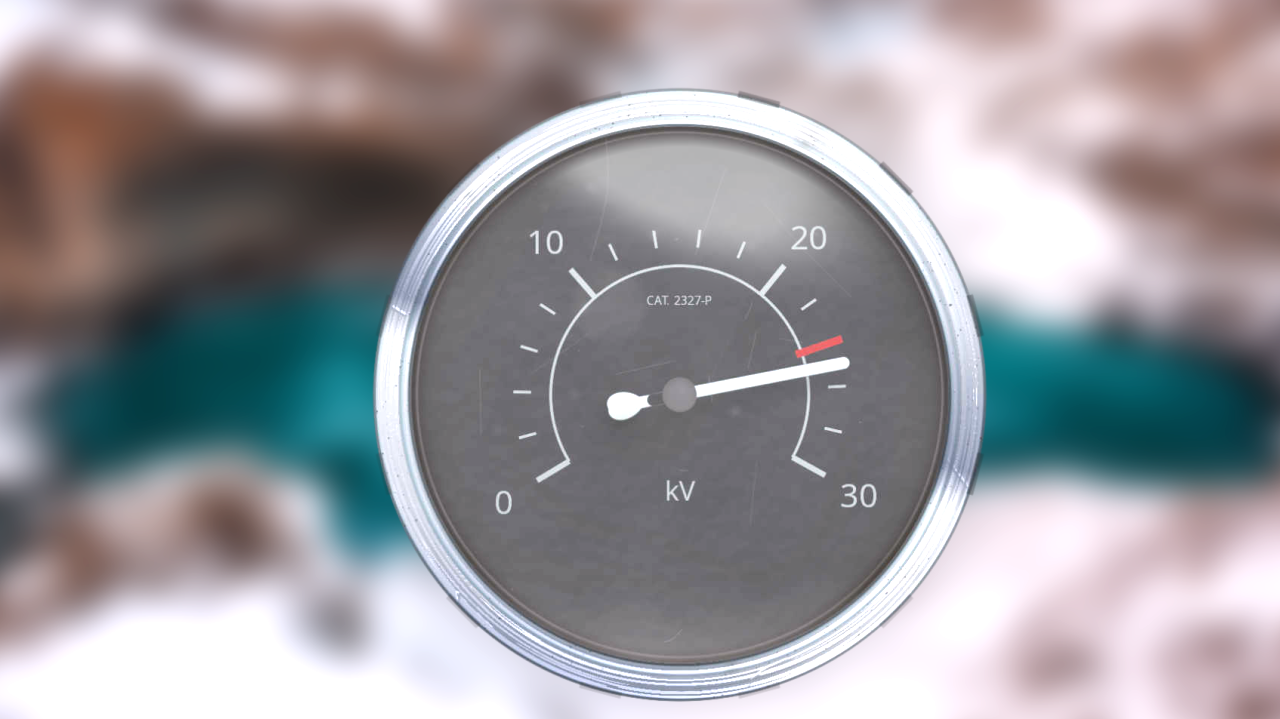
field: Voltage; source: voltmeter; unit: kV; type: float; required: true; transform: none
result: 25 kV
